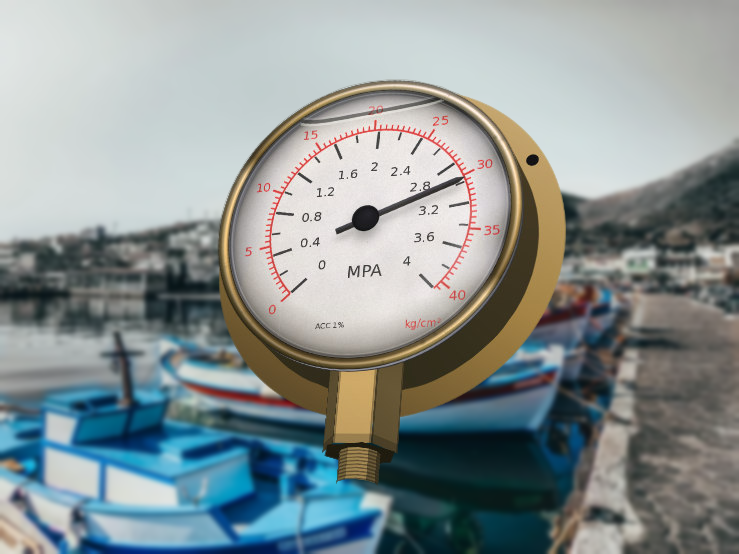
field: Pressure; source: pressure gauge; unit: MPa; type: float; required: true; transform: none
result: 3 MPa
